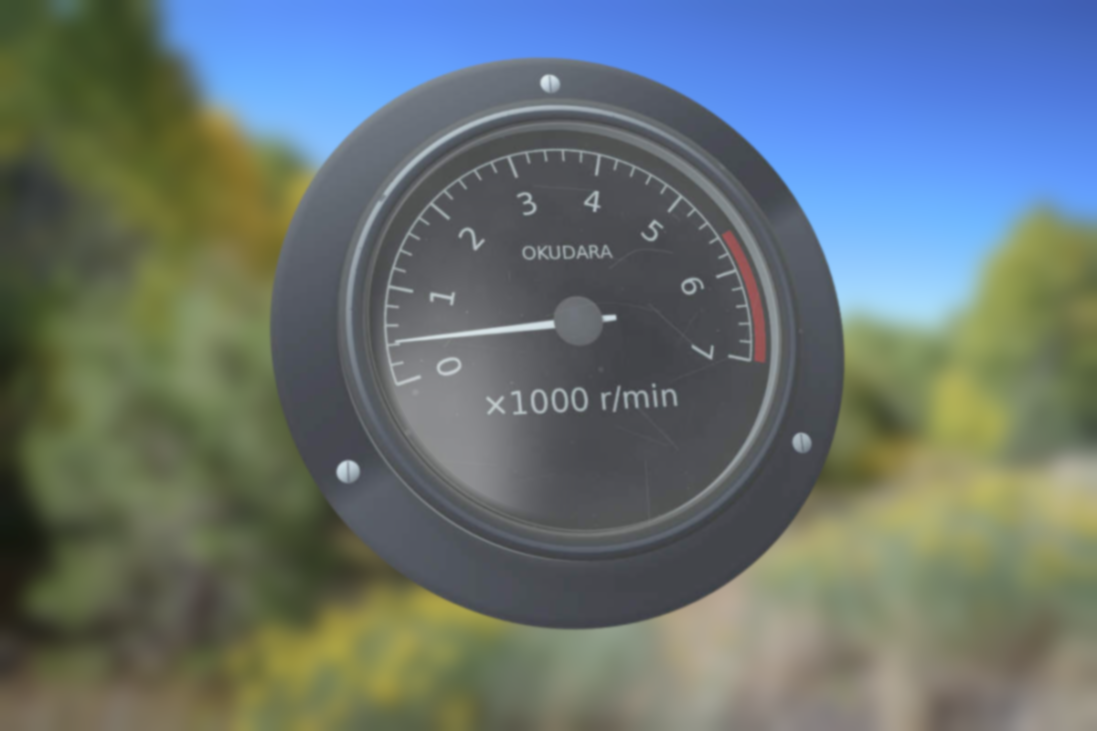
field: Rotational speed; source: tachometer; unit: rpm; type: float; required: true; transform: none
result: 400 rpm
